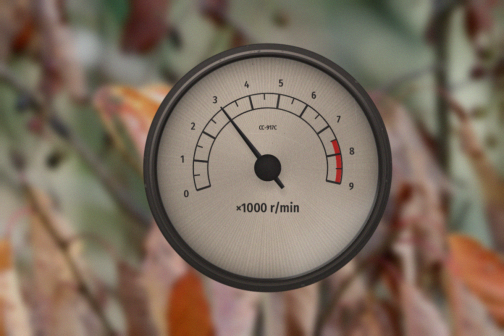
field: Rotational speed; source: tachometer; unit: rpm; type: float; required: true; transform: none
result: 3000 rpm
